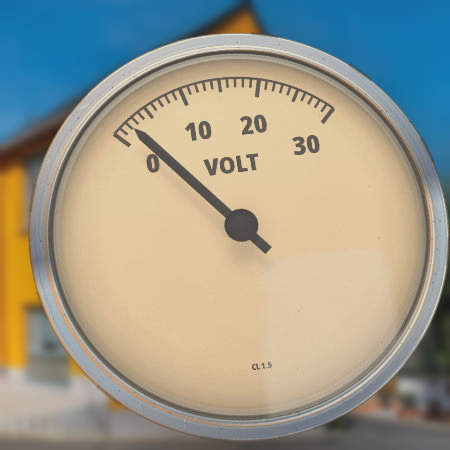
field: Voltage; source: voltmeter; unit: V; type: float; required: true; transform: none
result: 2 V
